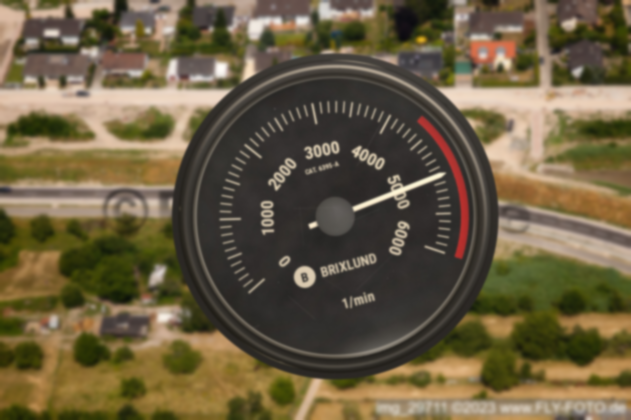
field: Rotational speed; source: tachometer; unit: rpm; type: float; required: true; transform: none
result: 5000 rpm
